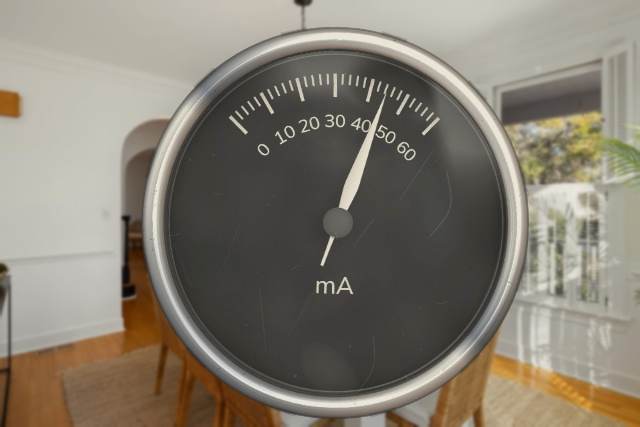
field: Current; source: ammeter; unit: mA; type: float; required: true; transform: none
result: 44 mA
